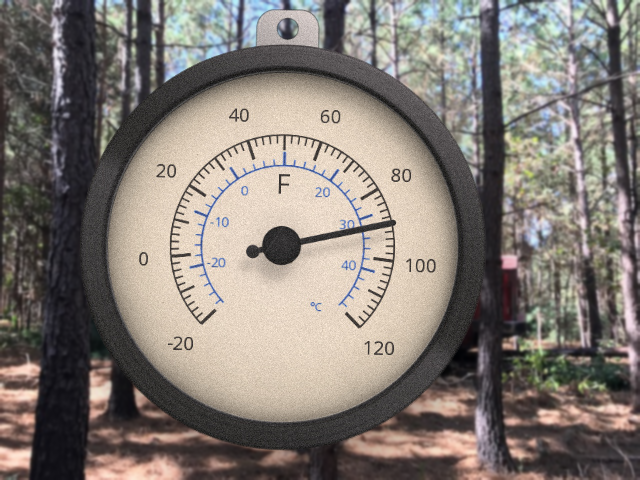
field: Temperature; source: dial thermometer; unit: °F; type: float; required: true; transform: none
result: 90 °F
